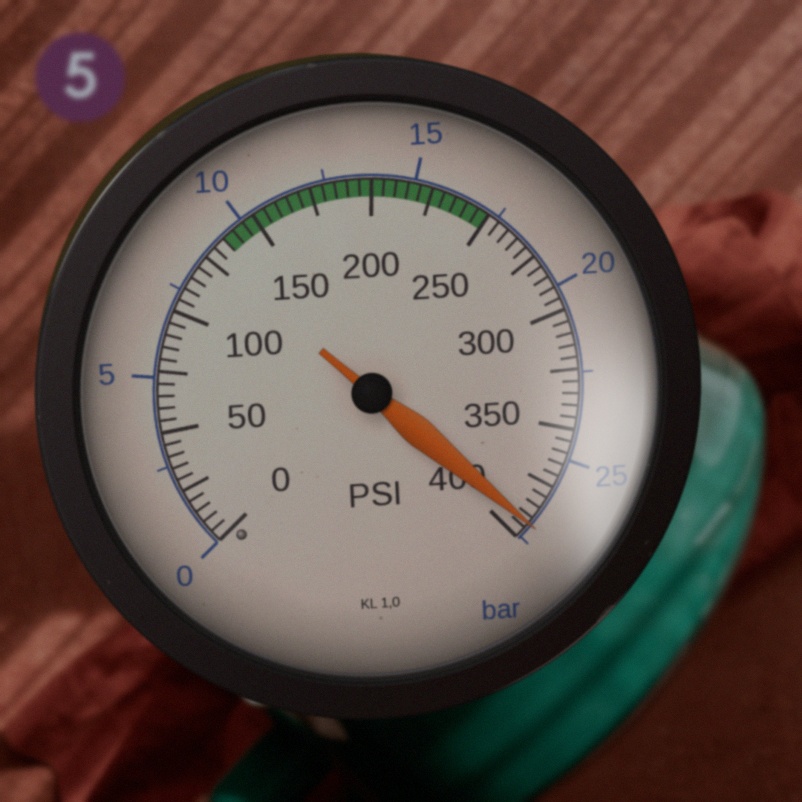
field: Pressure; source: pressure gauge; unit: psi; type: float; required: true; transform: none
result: 392.5 psi
